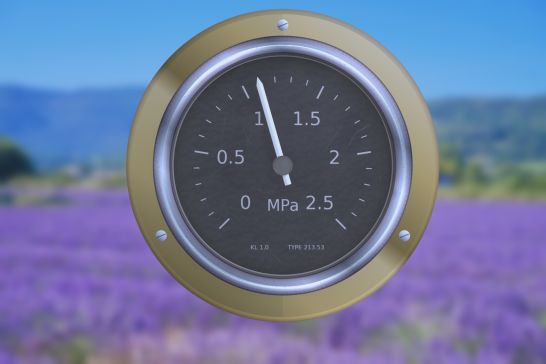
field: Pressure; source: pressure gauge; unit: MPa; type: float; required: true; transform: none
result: 1.1 MPa
